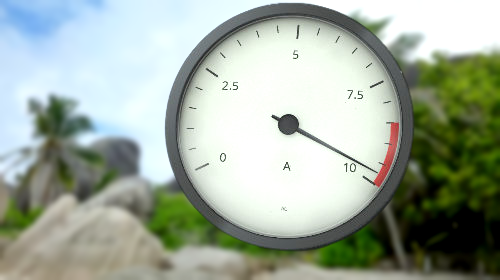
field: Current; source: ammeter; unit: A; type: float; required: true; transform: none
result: 9.75 A
